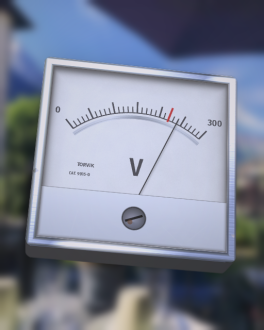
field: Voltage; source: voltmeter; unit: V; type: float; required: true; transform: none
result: 240 V
